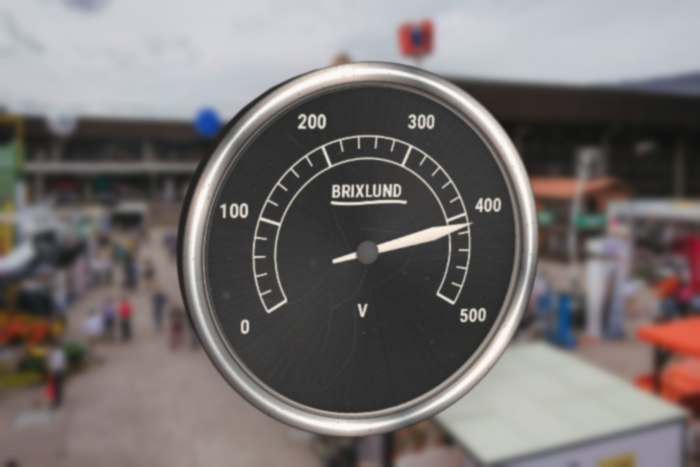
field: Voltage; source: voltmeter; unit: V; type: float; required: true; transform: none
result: 410 V
